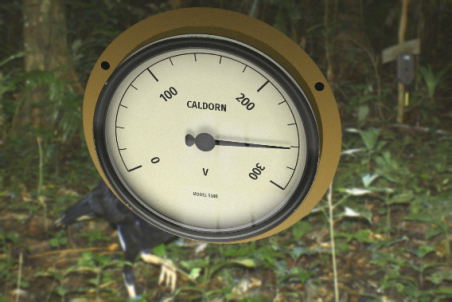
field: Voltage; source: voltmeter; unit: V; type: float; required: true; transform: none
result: 260 V
